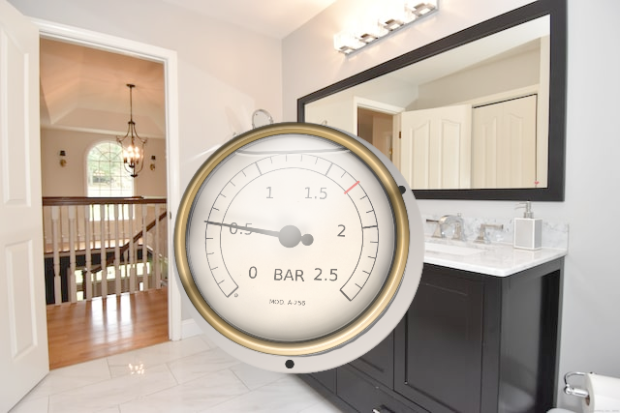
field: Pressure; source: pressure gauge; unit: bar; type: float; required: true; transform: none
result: 0.5 bar
